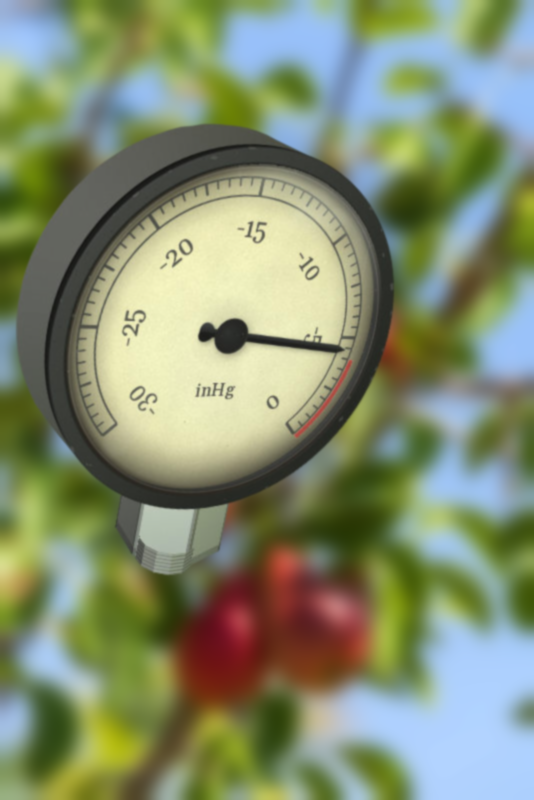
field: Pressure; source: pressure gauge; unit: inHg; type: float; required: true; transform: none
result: -4.5 inHg
